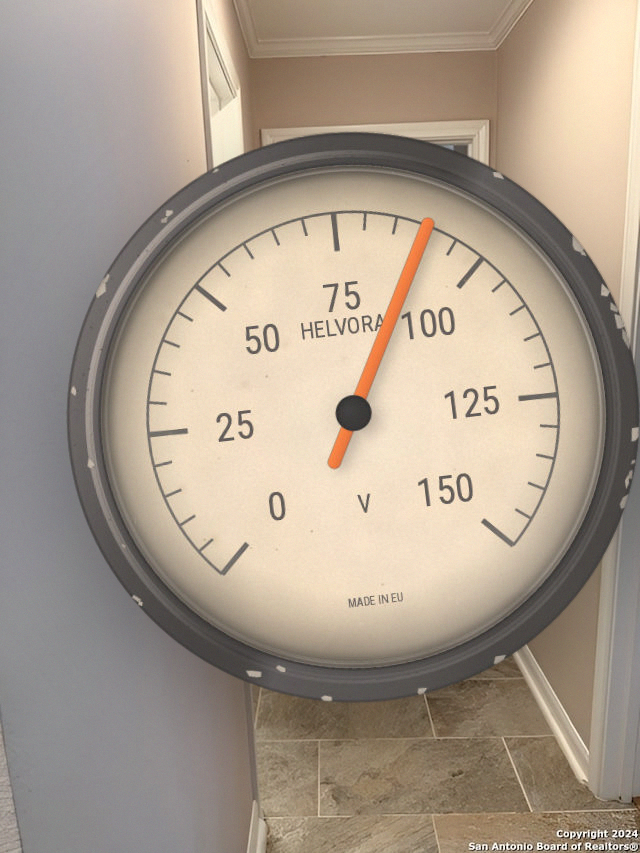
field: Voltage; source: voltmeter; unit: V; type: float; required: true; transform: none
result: 90 V
